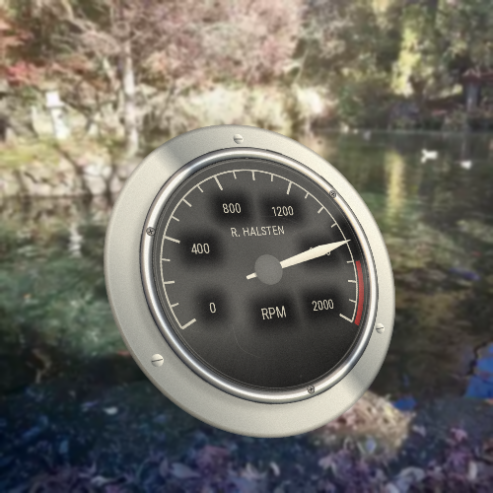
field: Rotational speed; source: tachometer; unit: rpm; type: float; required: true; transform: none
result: 1600 rpm
